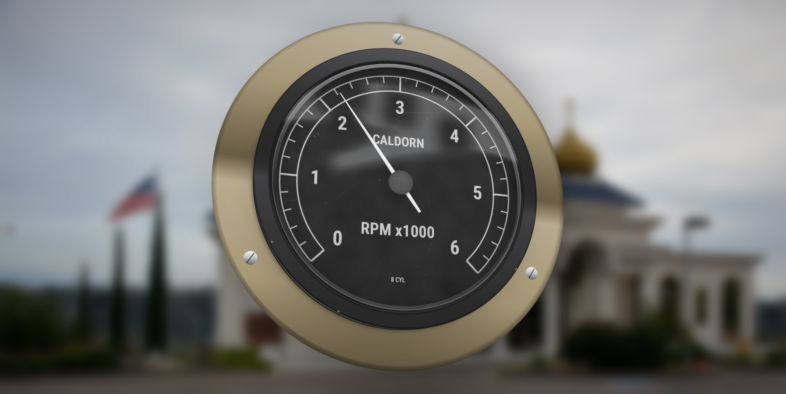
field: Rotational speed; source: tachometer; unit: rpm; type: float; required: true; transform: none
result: 2200 rpm
